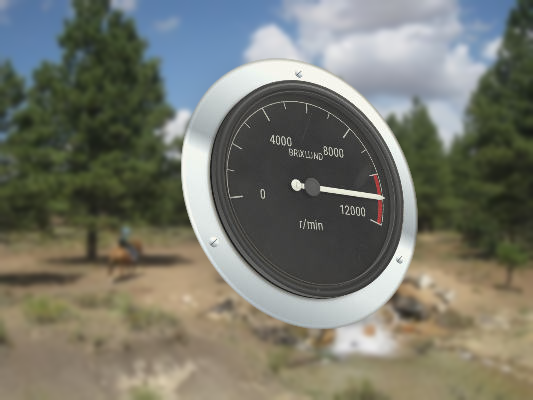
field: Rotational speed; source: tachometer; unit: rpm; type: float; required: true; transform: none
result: 11000 rpm
